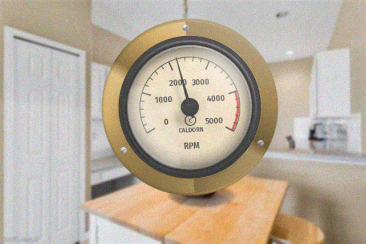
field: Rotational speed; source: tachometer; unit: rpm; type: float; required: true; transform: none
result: 2200 rpm
